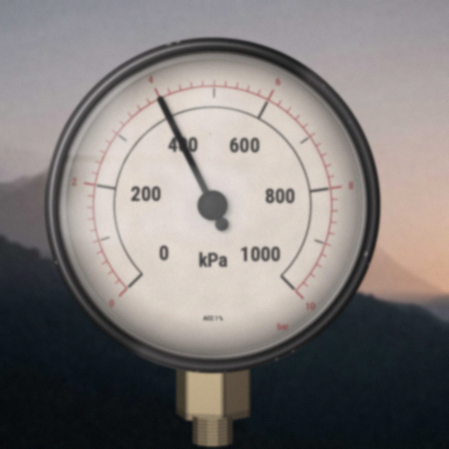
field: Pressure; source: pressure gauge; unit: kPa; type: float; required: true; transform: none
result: 400 kPa
